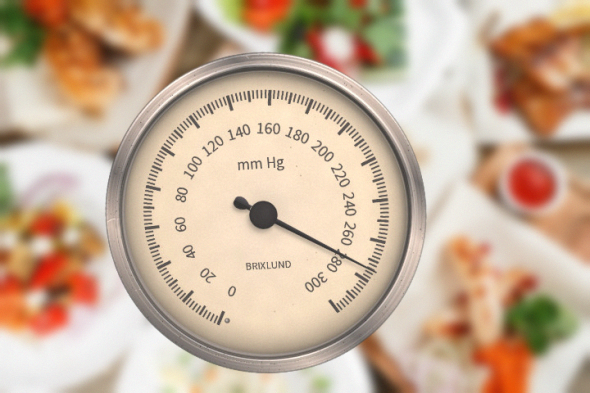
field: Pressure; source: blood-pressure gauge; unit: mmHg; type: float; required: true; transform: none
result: 274 mmHg
